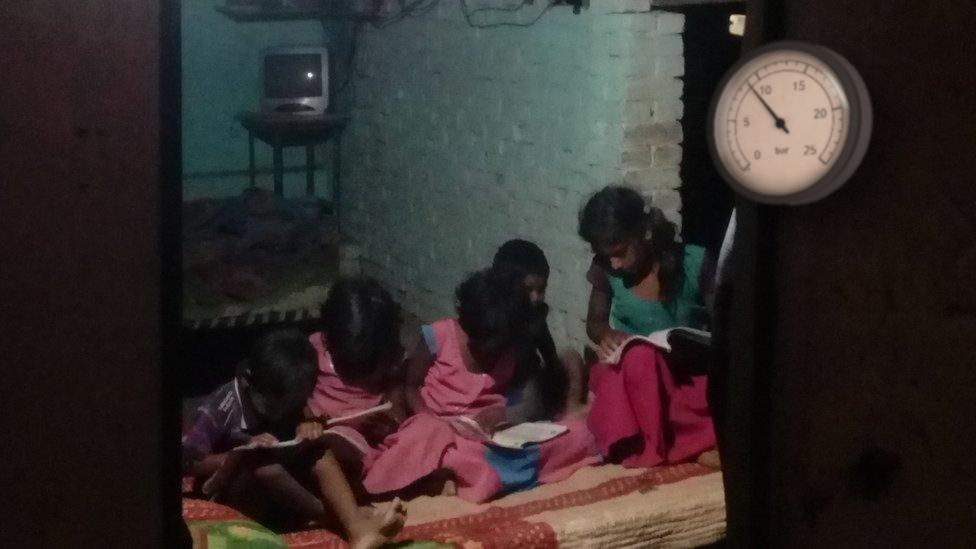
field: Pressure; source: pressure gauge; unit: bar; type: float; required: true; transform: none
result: 9 bar
